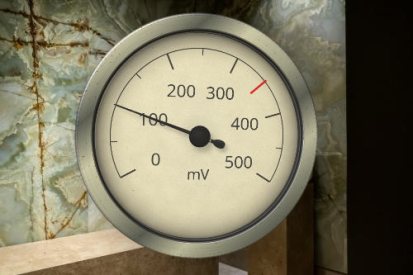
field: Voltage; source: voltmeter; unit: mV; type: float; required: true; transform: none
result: 100 mV
